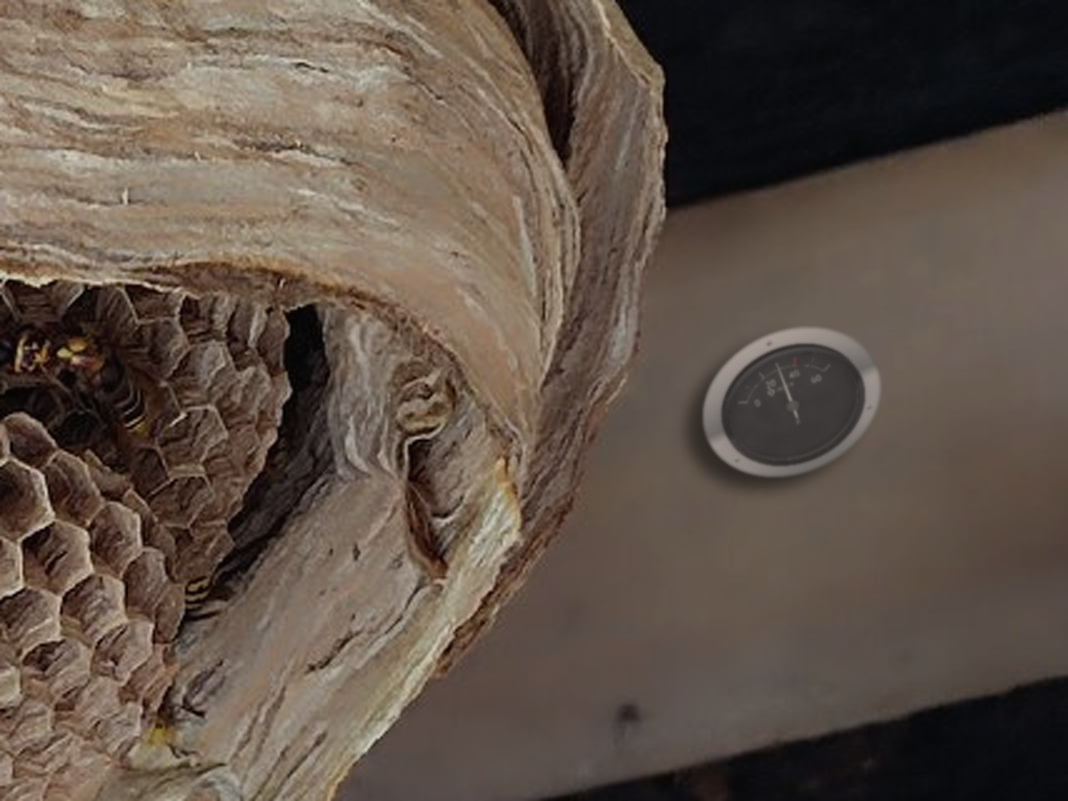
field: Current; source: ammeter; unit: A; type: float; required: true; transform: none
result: 30 A
